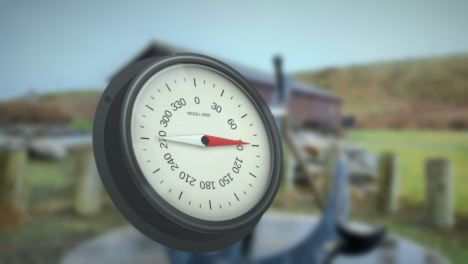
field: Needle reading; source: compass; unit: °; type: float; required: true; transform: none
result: 90 °
